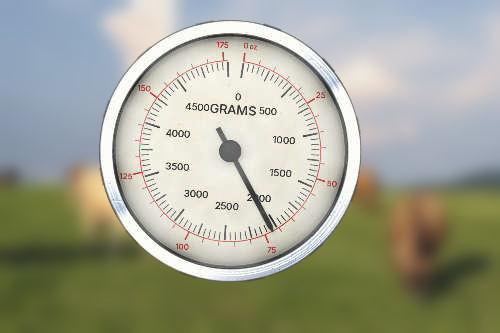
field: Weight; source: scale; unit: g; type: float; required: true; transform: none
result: 2050 g
